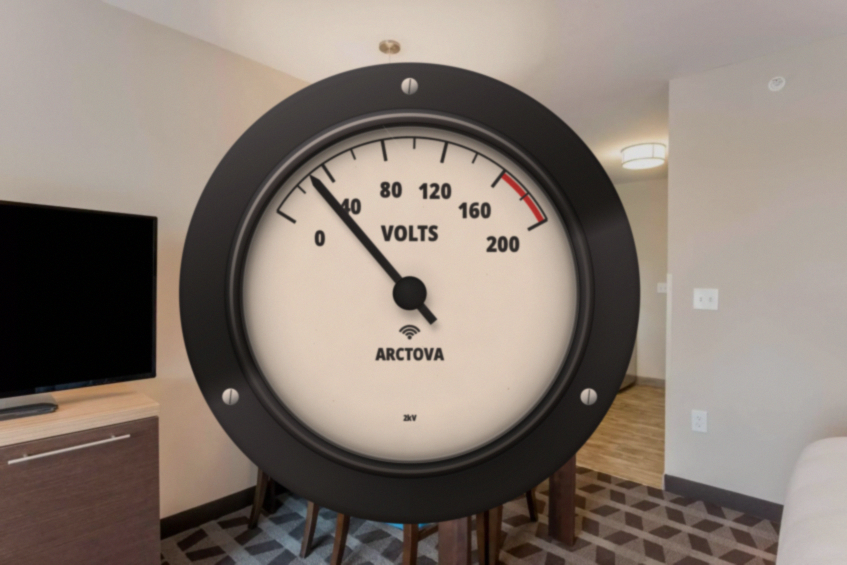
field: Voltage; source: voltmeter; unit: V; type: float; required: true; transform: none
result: 30 V
